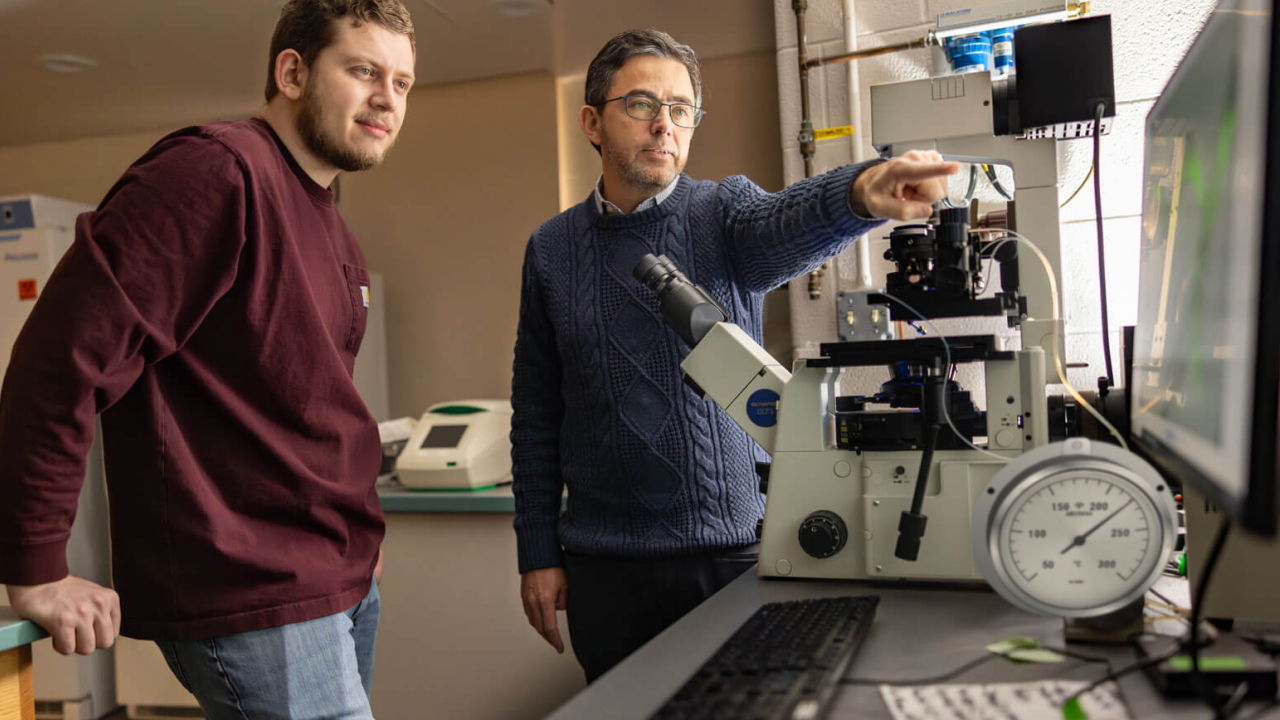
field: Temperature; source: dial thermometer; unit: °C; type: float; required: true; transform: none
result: 220 °C
